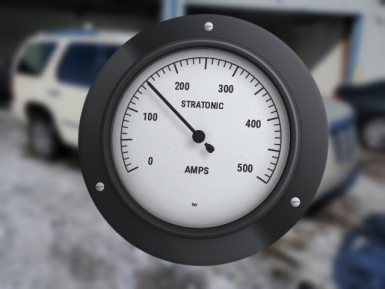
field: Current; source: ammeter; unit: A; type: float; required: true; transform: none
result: 150 A
